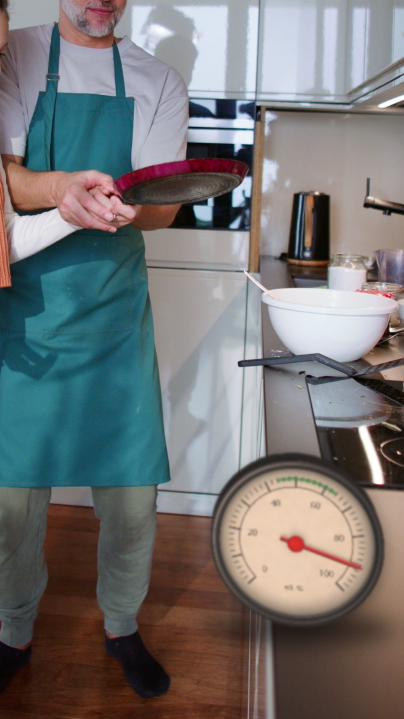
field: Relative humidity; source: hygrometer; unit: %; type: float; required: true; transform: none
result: 90 %
